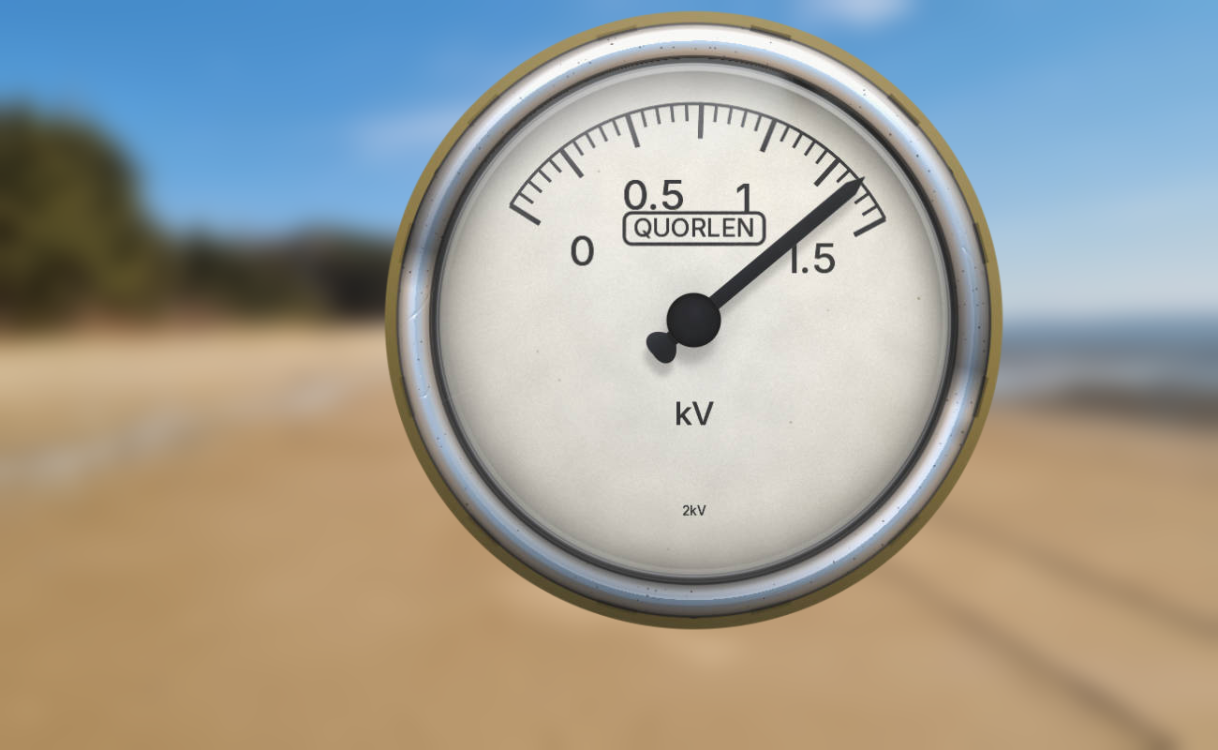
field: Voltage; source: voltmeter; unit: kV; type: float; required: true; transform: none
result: 1.35 kV
